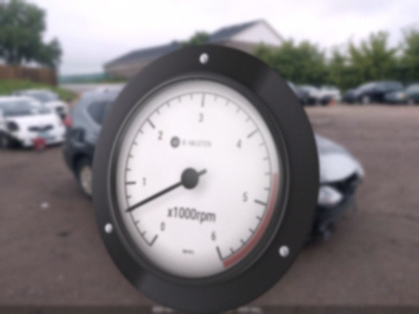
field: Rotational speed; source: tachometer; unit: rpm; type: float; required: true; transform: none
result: 600 rpm
